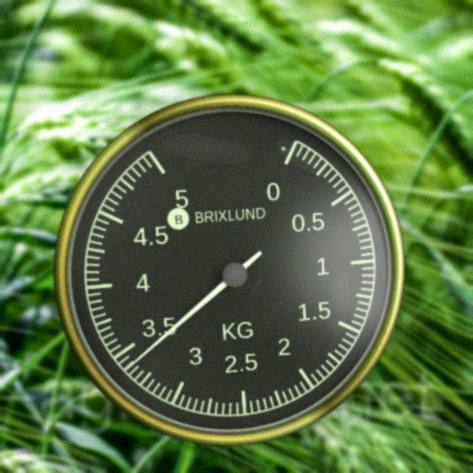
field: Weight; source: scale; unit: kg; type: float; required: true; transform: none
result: 3.4 kg
